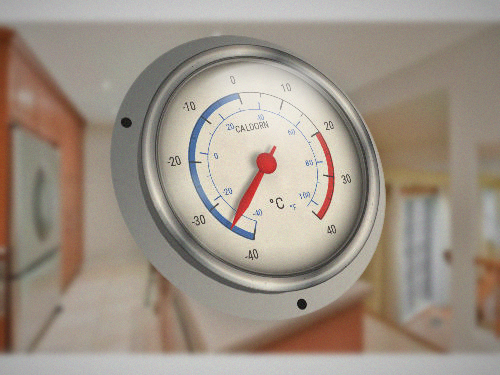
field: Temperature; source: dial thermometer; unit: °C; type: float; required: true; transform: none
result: -35 °C
